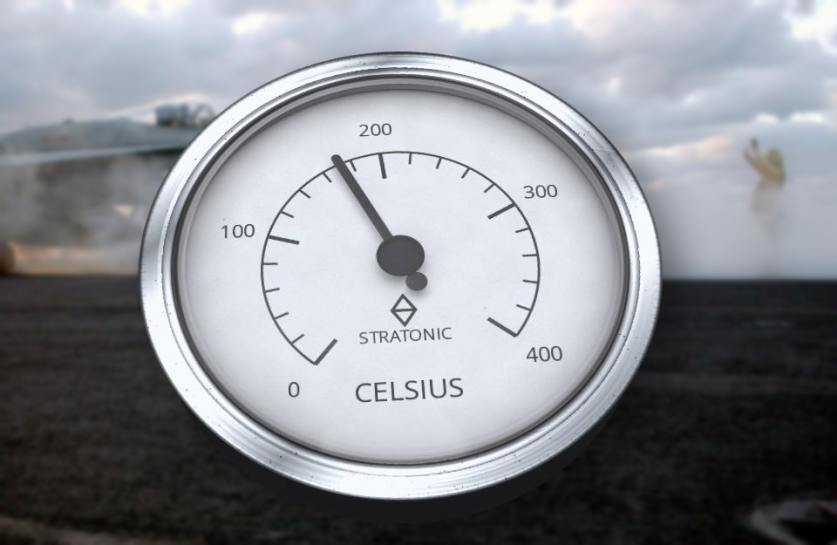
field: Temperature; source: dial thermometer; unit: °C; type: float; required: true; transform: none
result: 170 °C
